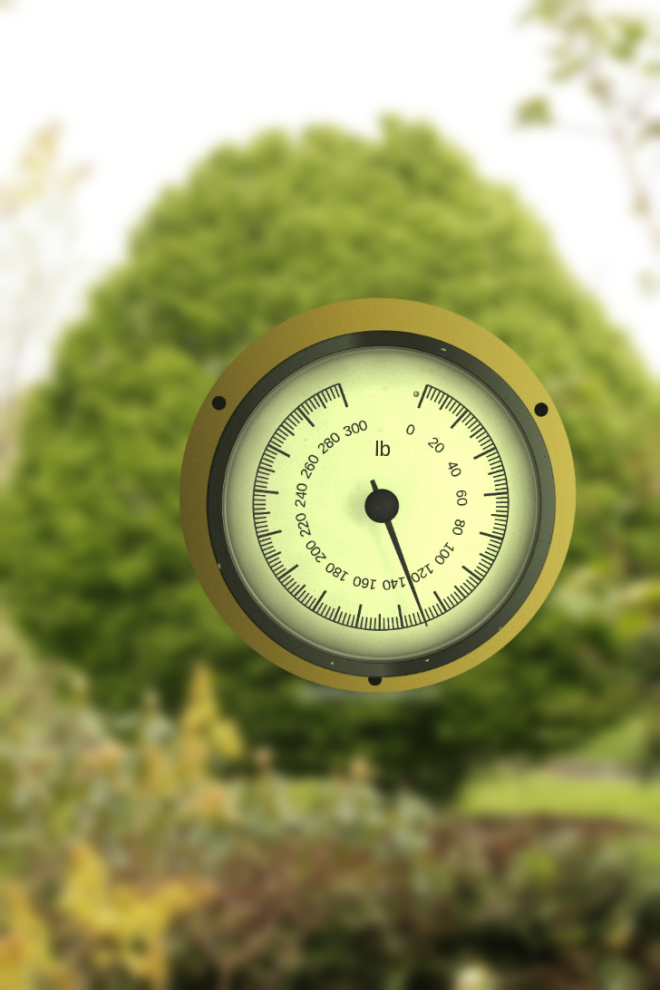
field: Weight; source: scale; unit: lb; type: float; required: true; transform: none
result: 130 lb
